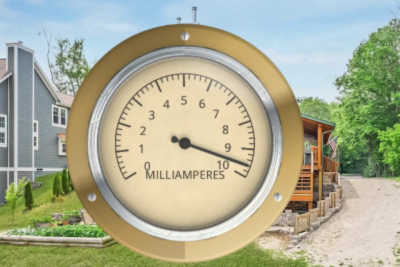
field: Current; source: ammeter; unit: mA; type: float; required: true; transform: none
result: 9.6 mA
